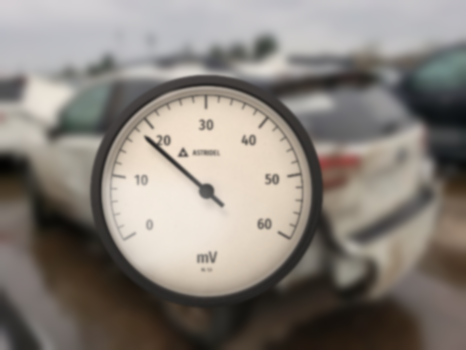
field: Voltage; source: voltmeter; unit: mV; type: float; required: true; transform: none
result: 18 mV
